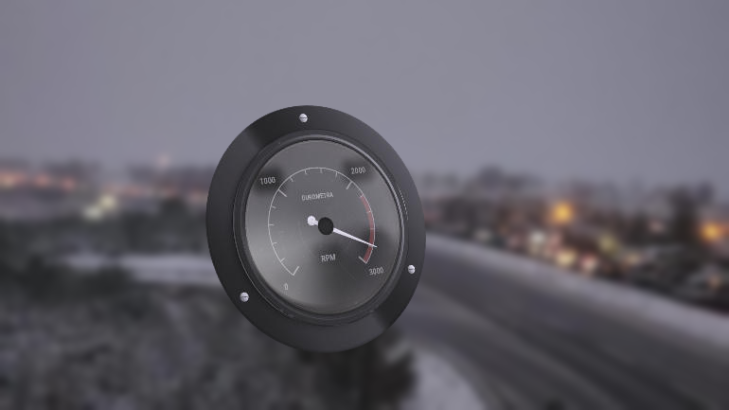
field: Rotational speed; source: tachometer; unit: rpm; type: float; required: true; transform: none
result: 2800 rpm
